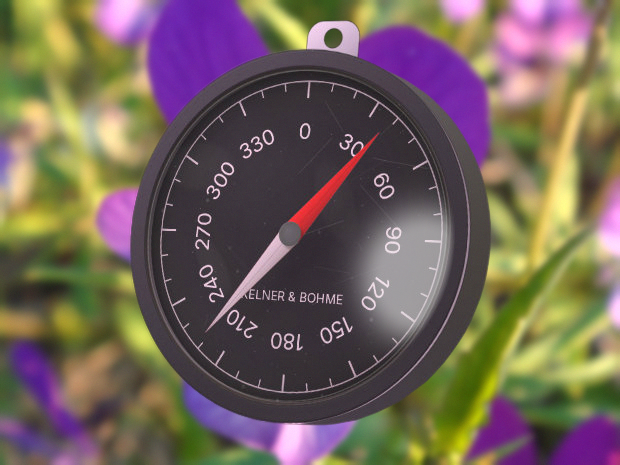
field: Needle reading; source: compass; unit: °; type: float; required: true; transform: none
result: 40 °
